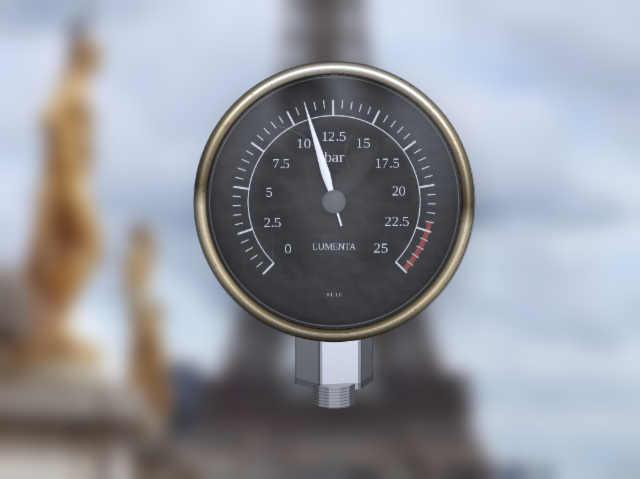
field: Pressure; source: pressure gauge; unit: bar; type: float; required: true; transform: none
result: 11 bar
